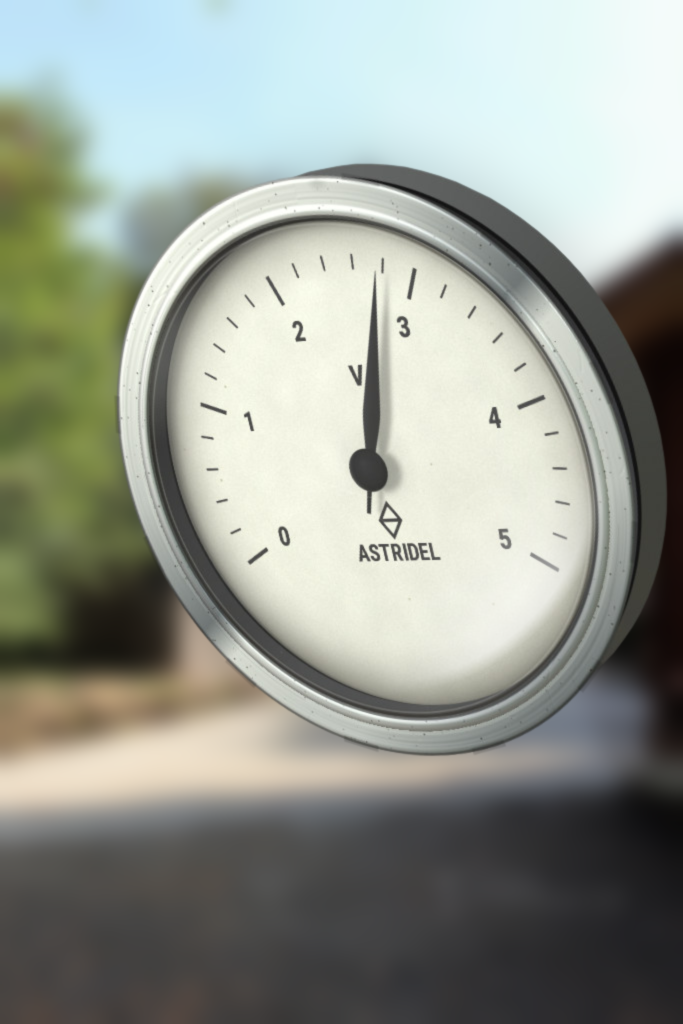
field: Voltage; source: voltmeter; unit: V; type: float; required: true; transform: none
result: 2.8 V
